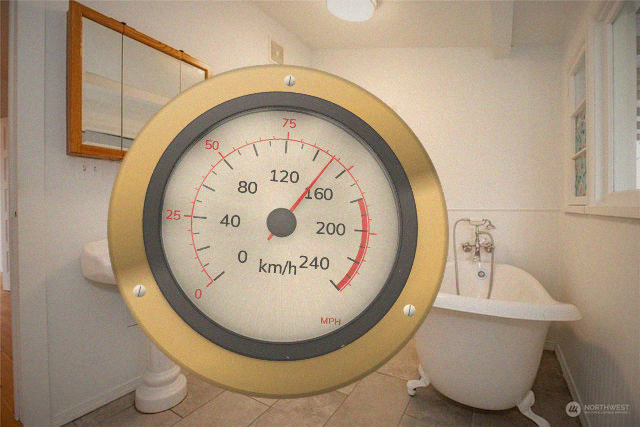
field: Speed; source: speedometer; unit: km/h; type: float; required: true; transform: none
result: 150 km/h
